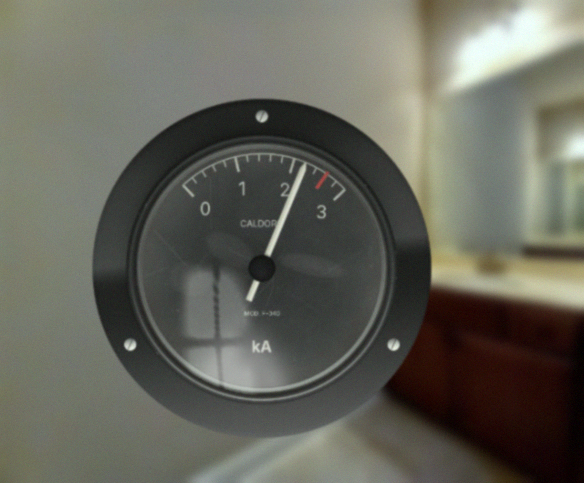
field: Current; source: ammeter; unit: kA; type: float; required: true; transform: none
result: 2.2 kA
